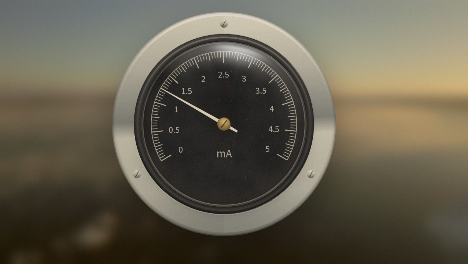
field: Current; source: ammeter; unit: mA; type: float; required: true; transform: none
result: 1.25 mA
